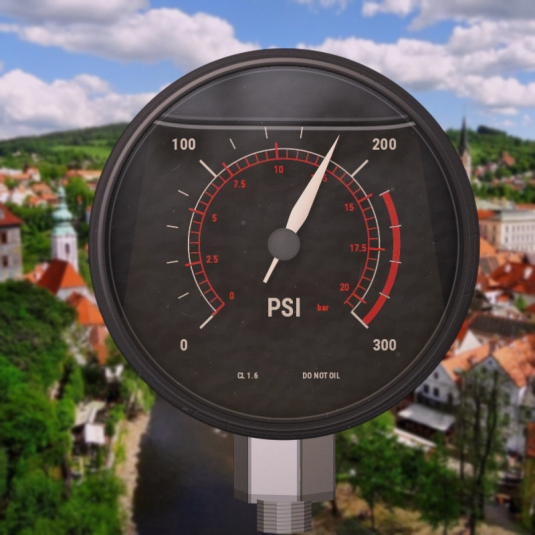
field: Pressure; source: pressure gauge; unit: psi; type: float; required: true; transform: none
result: 180 psi
